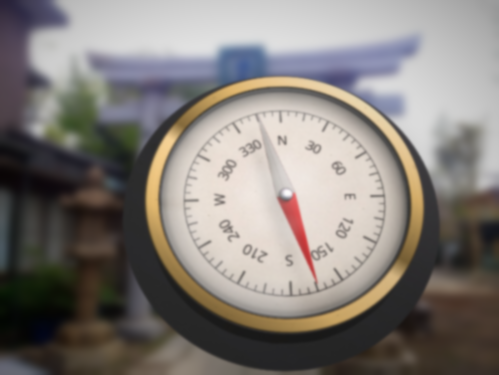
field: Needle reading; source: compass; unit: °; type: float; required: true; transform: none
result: 165 °
